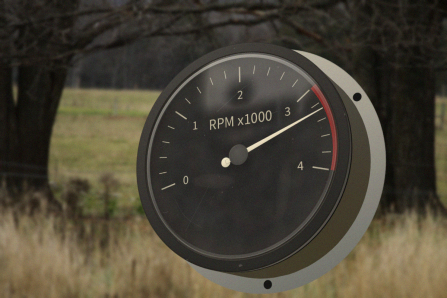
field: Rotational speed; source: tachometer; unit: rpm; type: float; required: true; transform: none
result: 3300 rpm
